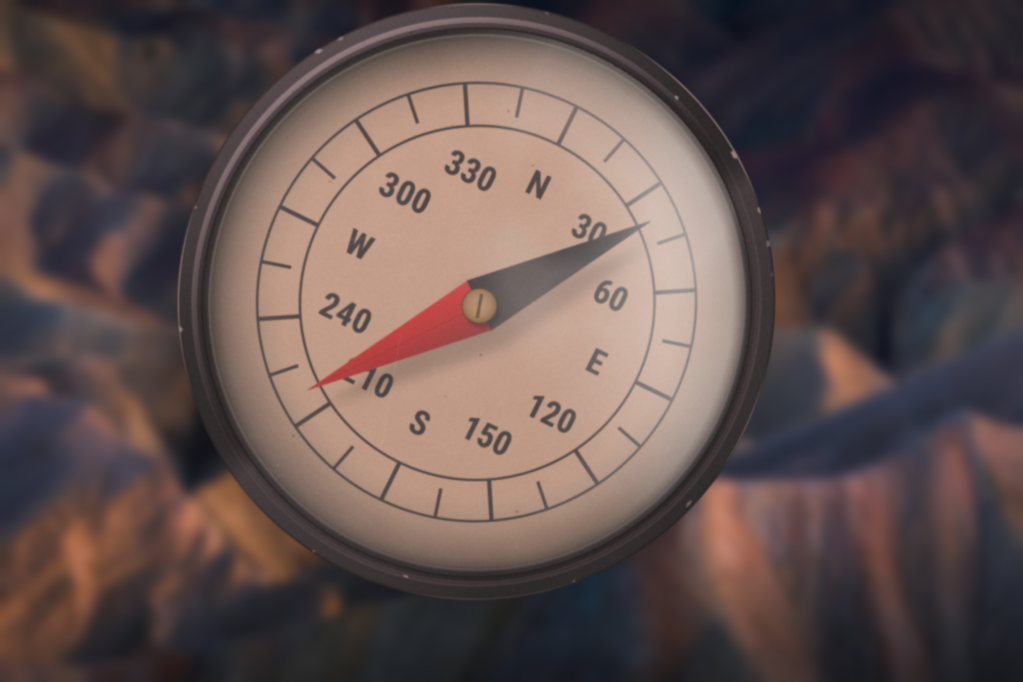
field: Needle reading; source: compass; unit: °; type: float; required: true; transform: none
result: 217.5 °
